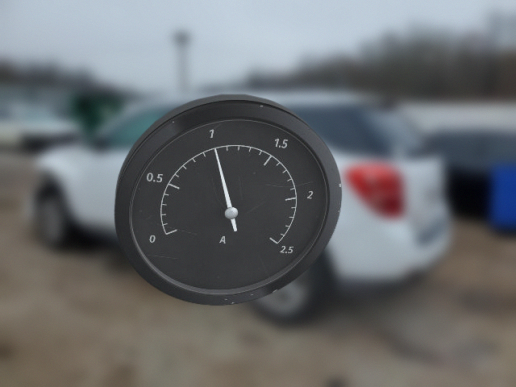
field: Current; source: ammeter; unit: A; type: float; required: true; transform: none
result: 1 A
